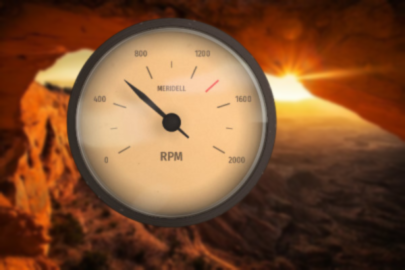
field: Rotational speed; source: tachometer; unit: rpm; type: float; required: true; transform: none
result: 600 rpm
